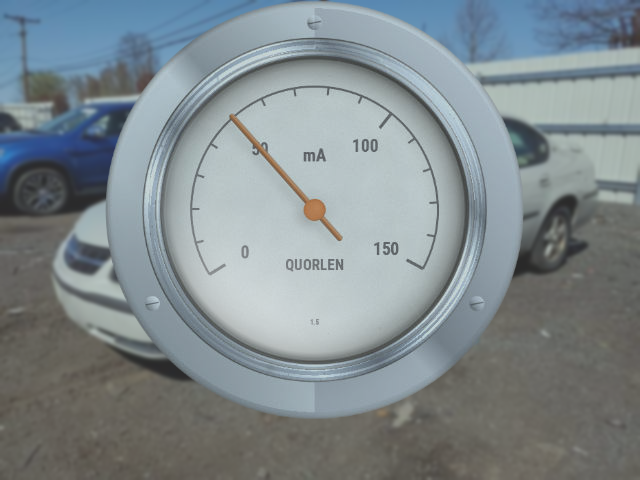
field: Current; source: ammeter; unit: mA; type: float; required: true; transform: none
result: 50 mA
